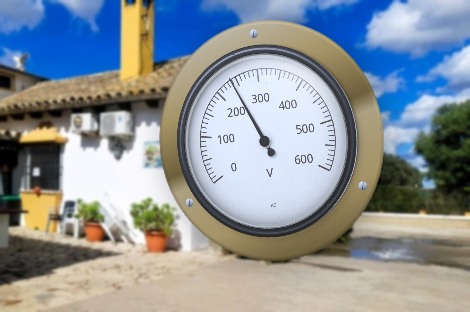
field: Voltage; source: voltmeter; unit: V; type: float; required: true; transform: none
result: 240 V
